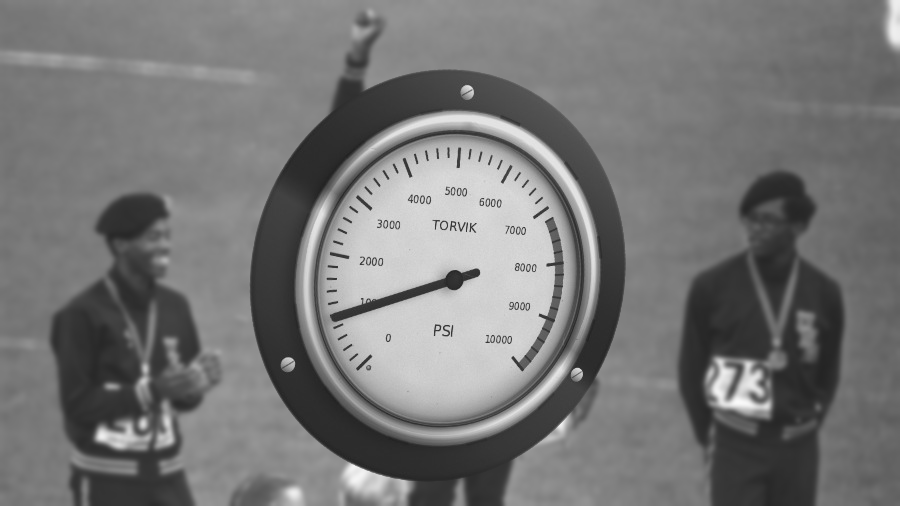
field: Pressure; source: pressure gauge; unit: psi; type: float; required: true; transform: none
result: 1000 psi
